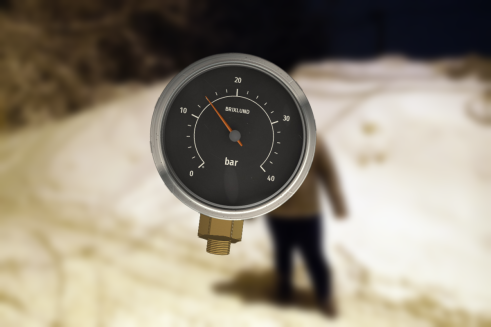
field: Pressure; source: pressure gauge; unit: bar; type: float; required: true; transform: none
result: 14 bar
